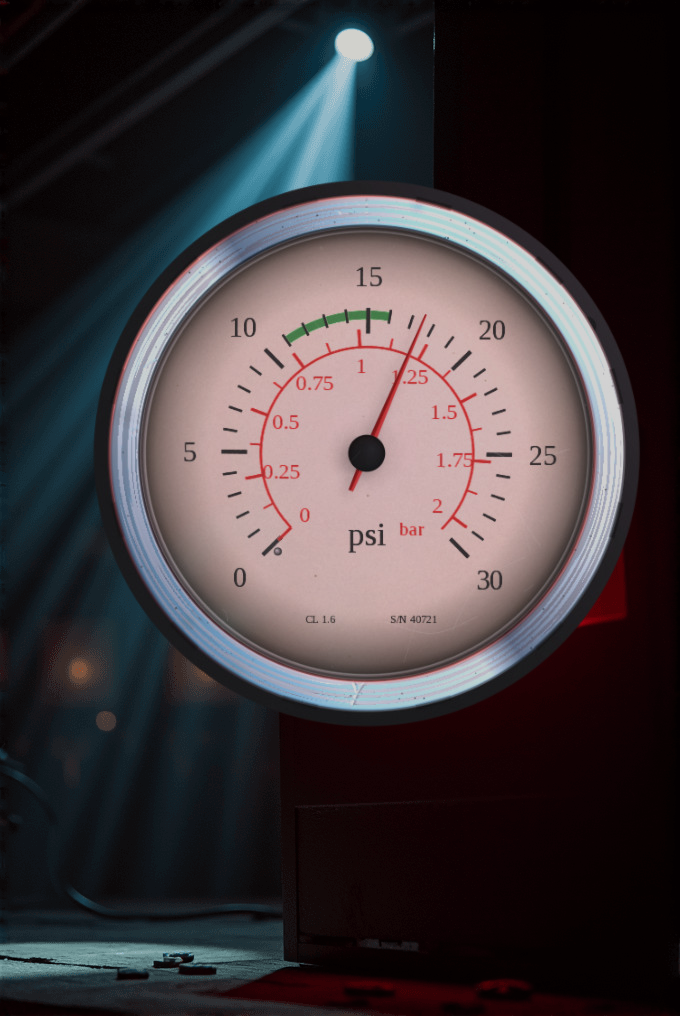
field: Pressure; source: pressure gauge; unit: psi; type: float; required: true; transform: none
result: 17.5 psi
